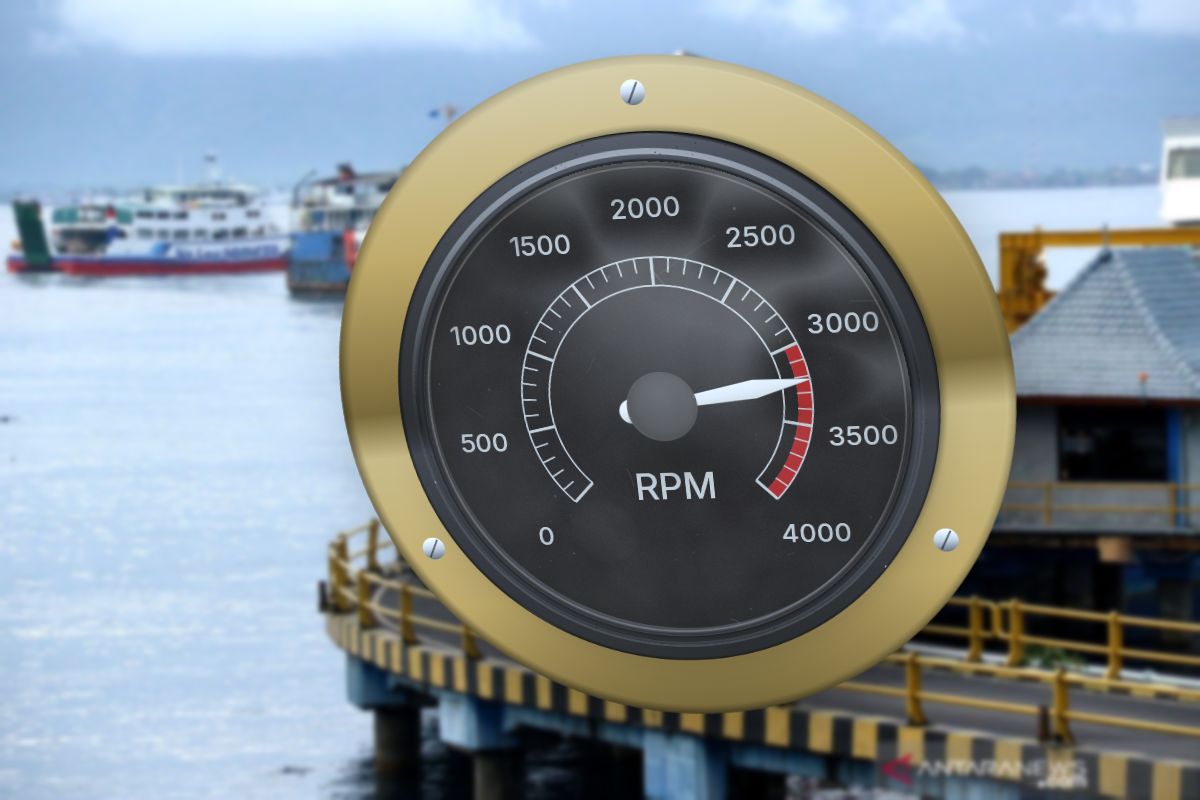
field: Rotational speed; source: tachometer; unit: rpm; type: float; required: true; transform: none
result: 3200 rpm
